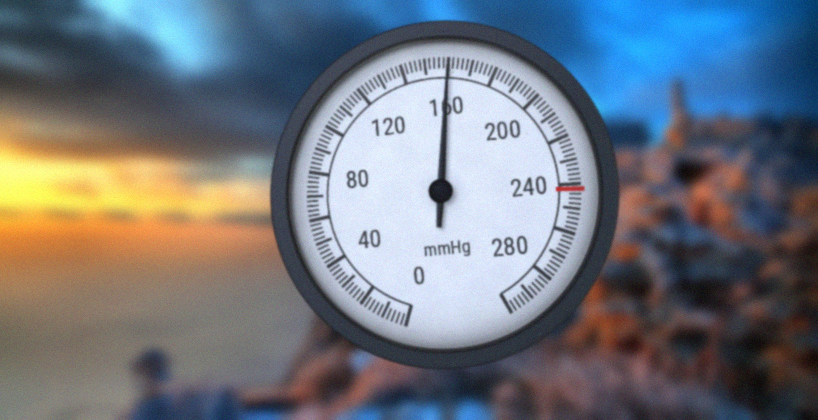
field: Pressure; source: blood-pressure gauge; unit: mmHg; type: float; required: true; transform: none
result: 160 mmHg
